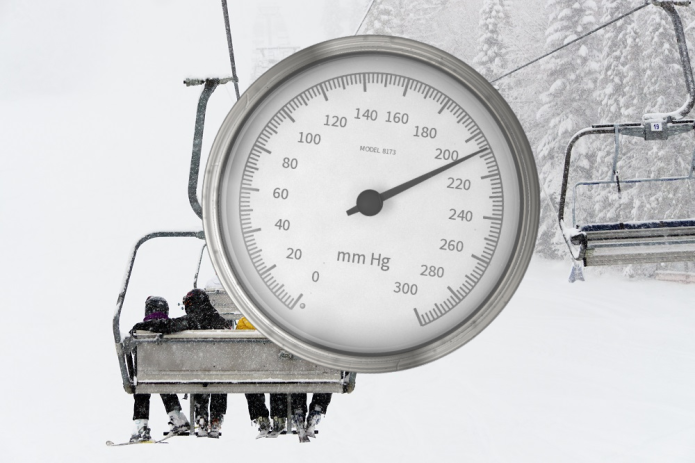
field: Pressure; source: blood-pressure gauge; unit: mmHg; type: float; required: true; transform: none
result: 208 mmHg
